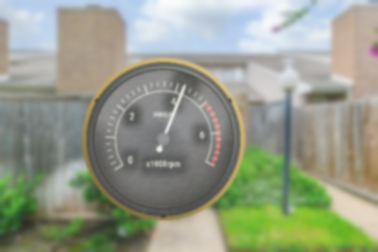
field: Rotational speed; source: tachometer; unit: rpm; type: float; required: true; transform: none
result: 4200 rpm
